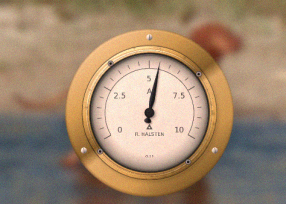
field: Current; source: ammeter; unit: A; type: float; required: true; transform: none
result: 5.5 A
